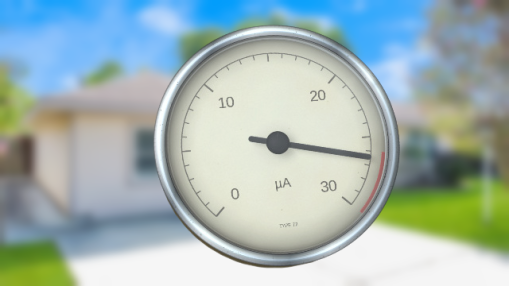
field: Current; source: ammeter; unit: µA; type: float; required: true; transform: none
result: 26.5 µA
